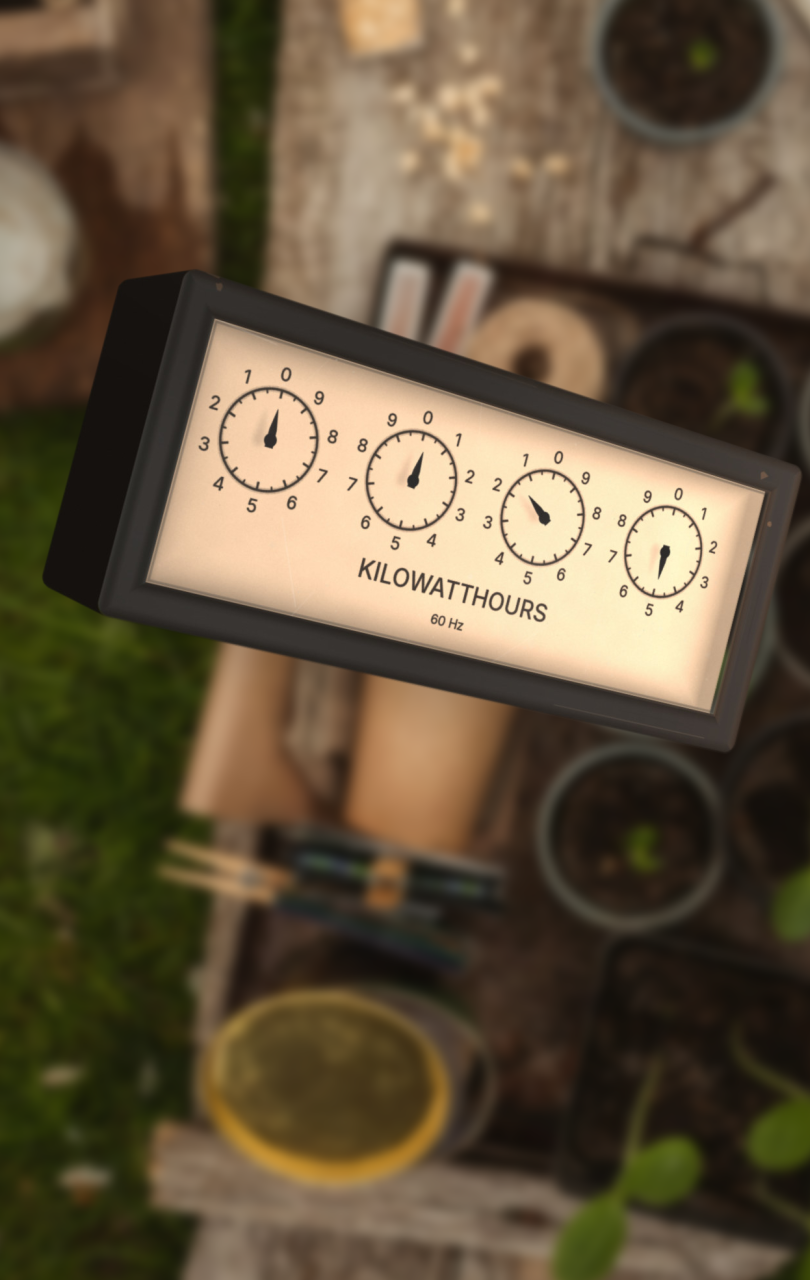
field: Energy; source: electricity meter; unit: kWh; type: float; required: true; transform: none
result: 15 kWh
